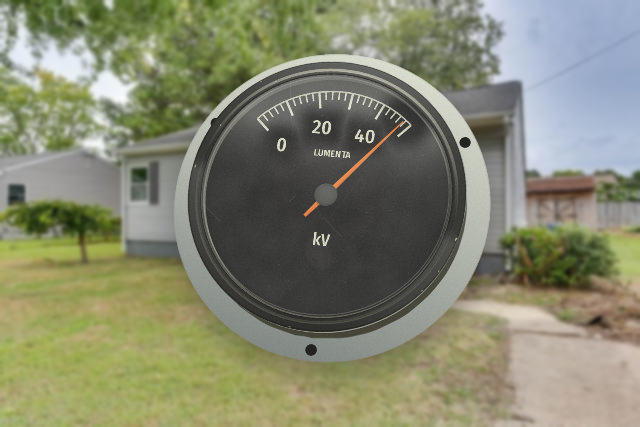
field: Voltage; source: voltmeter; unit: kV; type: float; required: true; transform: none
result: 48 kV
